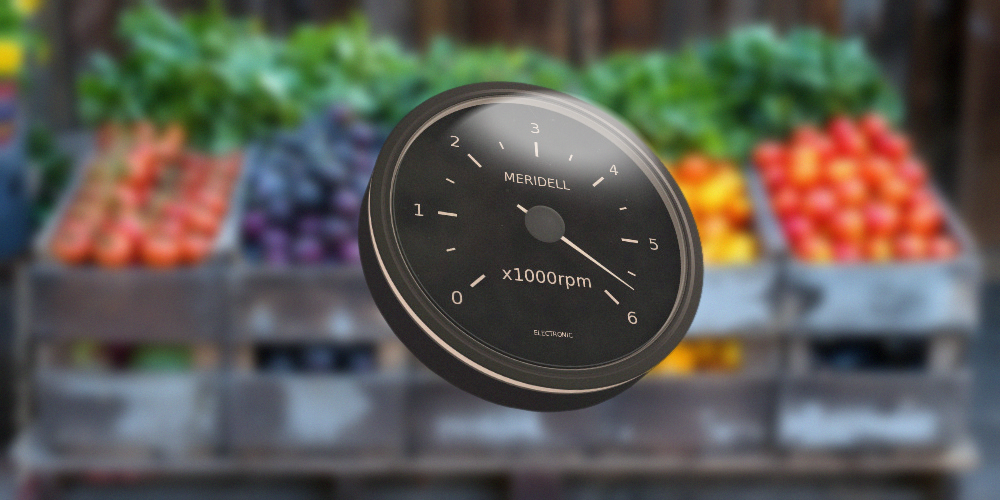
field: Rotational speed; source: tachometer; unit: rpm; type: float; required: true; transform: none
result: 5750 rpm
